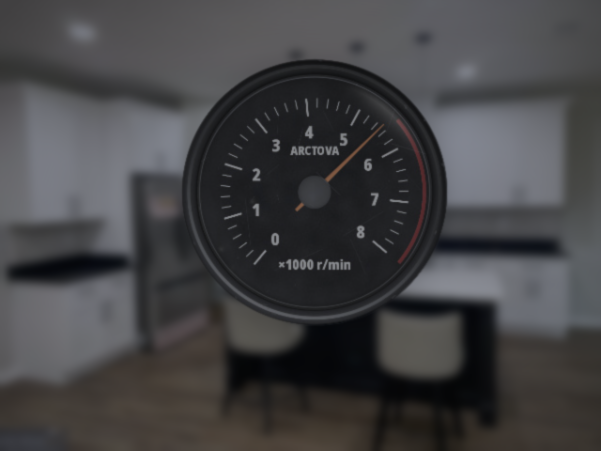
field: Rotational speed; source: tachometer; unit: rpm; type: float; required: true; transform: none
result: 5500 rpm
